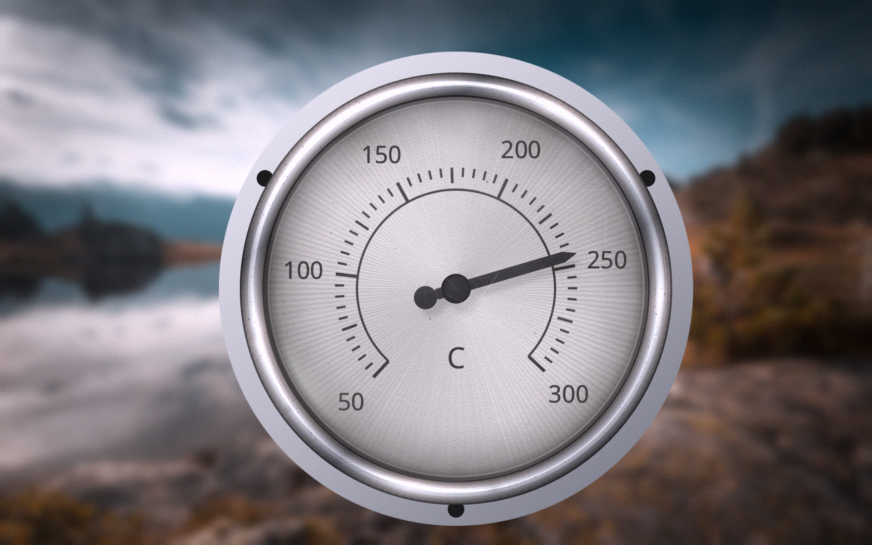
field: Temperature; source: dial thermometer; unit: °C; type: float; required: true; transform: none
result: 245 °C
